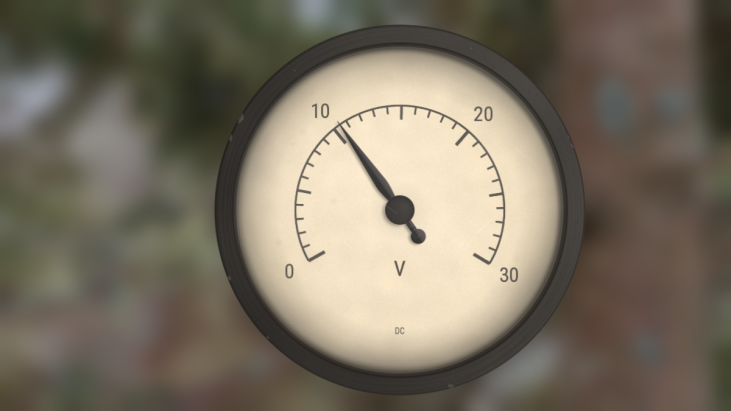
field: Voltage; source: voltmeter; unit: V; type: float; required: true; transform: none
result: 10.5 V
